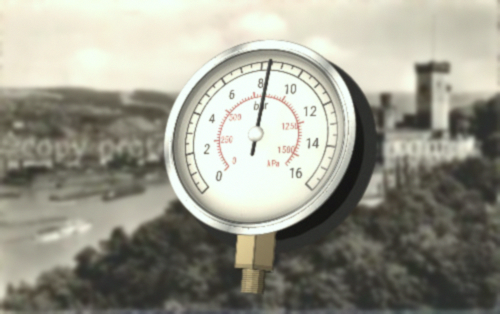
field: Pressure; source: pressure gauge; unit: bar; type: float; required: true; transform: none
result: 8.5 bar
